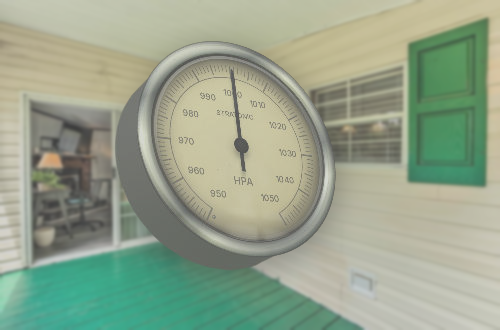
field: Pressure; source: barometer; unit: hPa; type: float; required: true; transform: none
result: 1000 hPa
